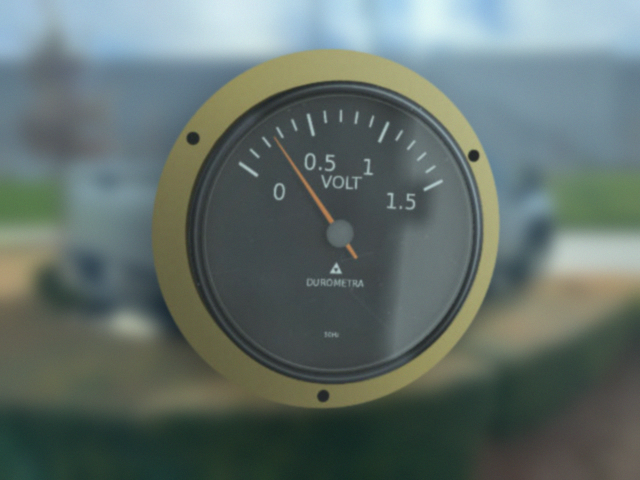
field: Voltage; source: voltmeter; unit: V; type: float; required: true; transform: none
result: 0.25 V
